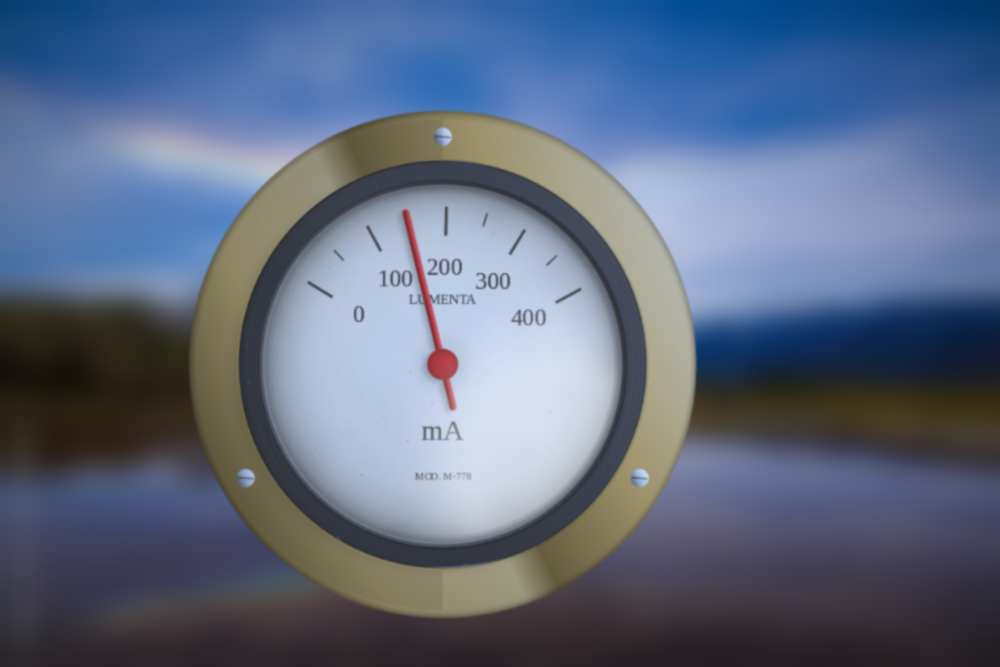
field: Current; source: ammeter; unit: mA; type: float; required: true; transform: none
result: 150 mA
